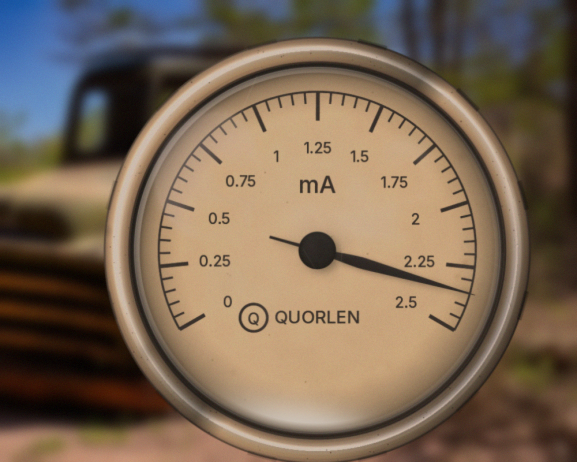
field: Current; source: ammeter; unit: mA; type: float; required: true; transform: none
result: 2.35 mA
